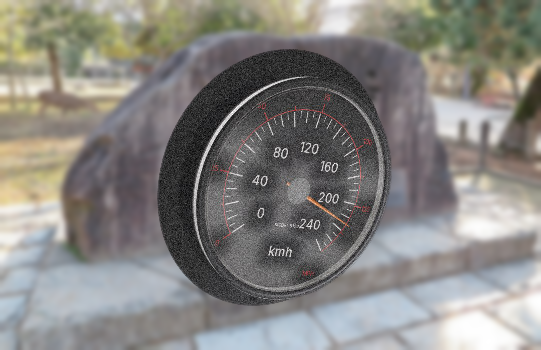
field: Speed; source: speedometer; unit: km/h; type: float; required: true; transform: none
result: 215 km/h
